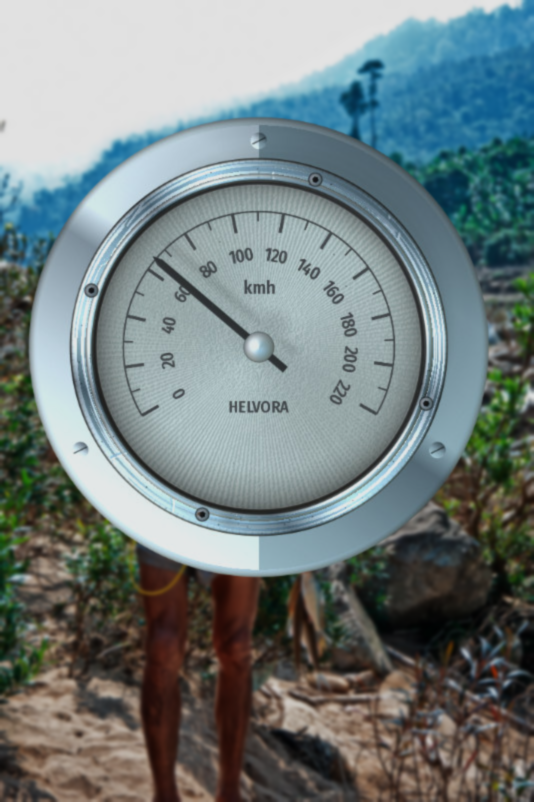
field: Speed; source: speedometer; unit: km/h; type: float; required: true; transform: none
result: 65 km/h
